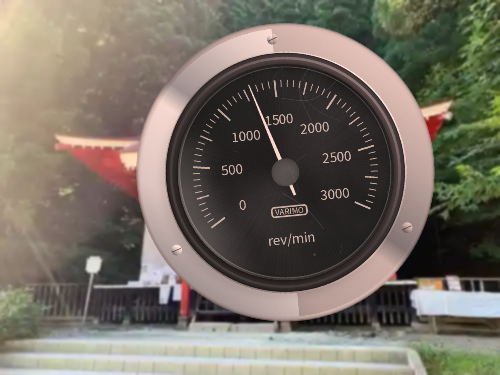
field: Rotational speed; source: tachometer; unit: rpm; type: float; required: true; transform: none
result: 1300 rpm
